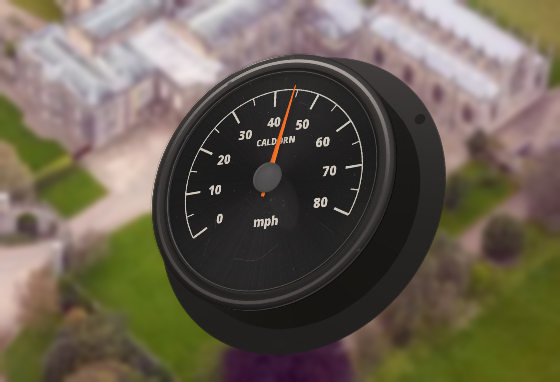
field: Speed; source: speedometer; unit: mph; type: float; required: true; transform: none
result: 45 mph
